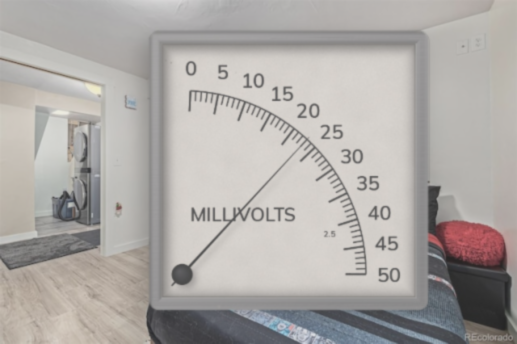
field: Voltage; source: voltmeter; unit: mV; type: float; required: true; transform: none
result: 23 mV
